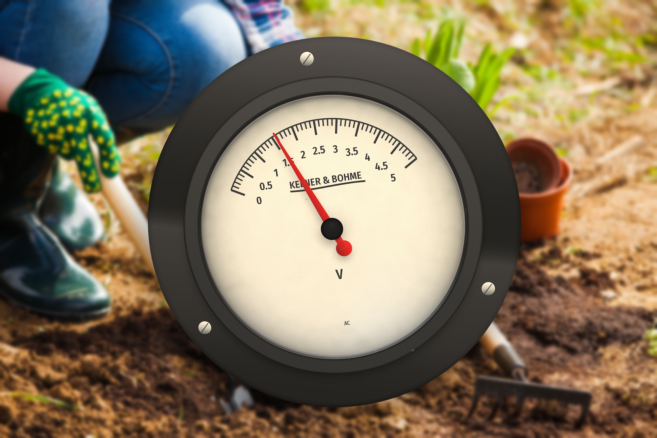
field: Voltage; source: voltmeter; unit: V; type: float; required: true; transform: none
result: 1.6 V
